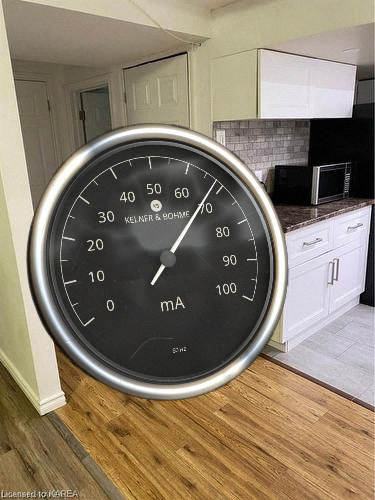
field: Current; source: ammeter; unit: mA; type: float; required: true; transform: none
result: 67.5 mA
